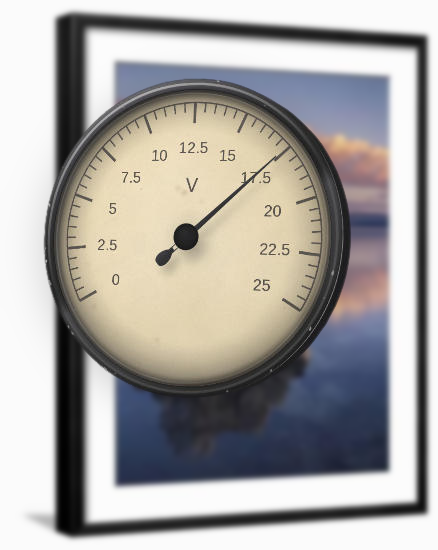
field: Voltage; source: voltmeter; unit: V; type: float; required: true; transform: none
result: 17.5 V
